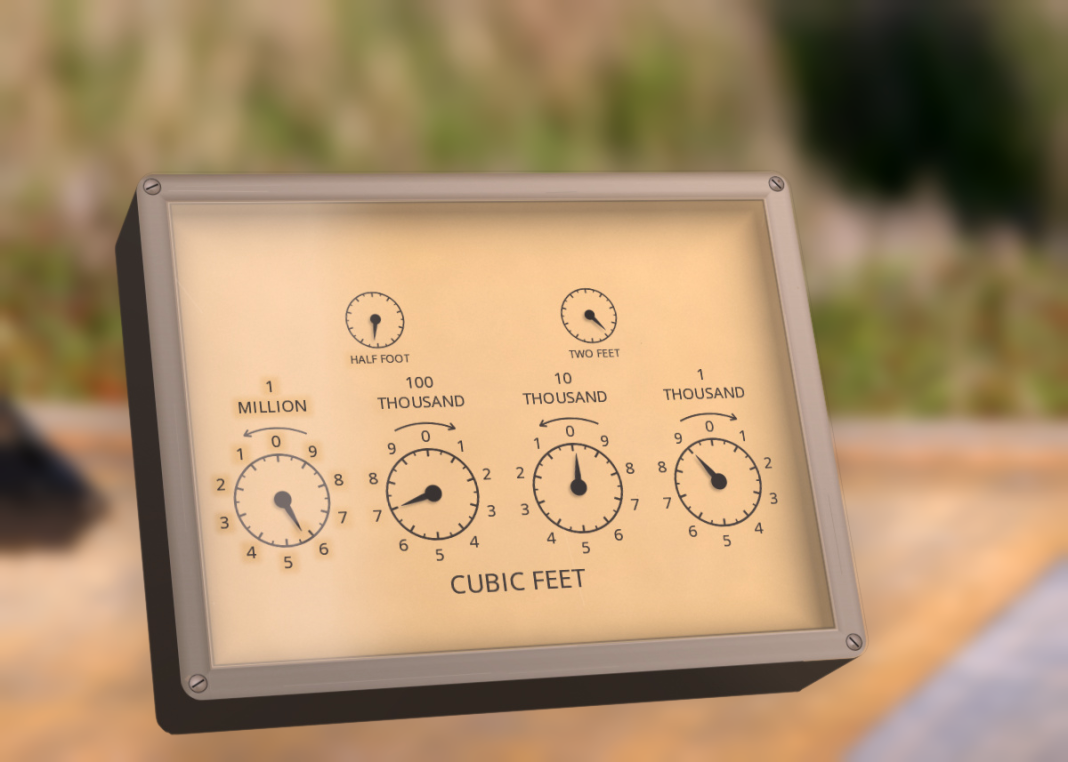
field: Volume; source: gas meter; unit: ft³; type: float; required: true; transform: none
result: 569900 ft³
